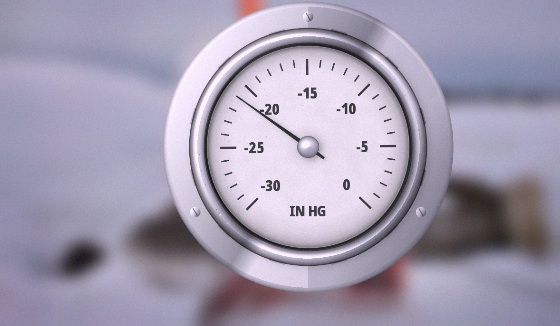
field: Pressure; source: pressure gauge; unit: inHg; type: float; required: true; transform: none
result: -21 inHg
